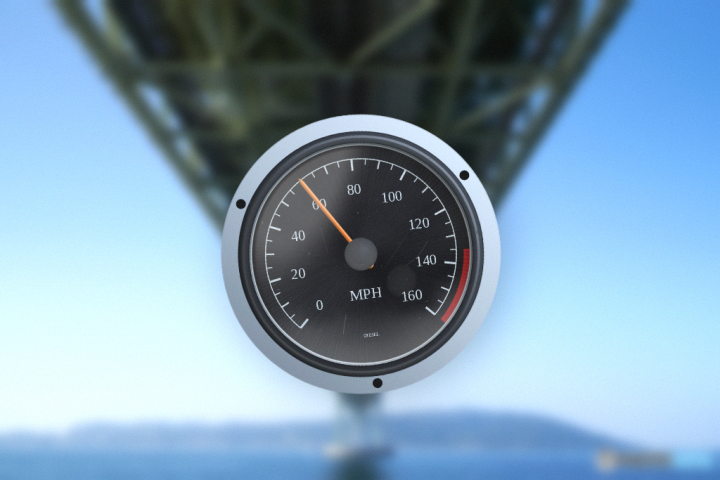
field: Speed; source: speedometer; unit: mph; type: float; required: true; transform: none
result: 60 mph
